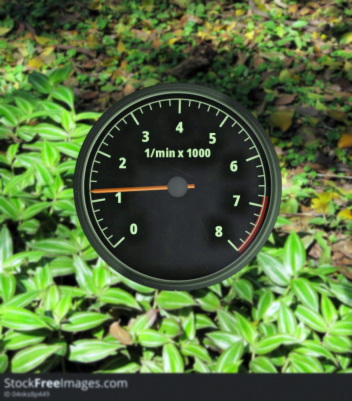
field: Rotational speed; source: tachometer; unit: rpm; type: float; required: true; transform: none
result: 1200 rpm
